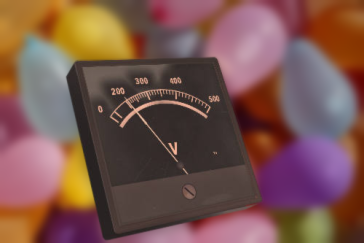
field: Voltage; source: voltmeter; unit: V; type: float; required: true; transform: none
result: 200 V
